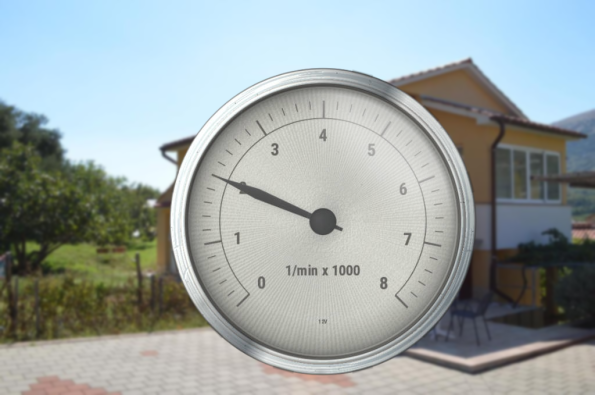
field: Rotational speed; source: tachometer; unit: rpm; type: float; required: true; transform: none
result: 2000 rpm
